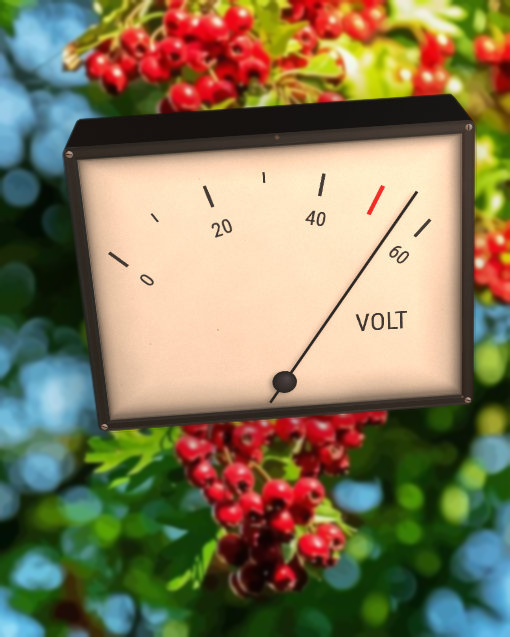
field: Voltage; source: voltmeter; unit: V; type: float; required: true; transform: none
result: 55 V
